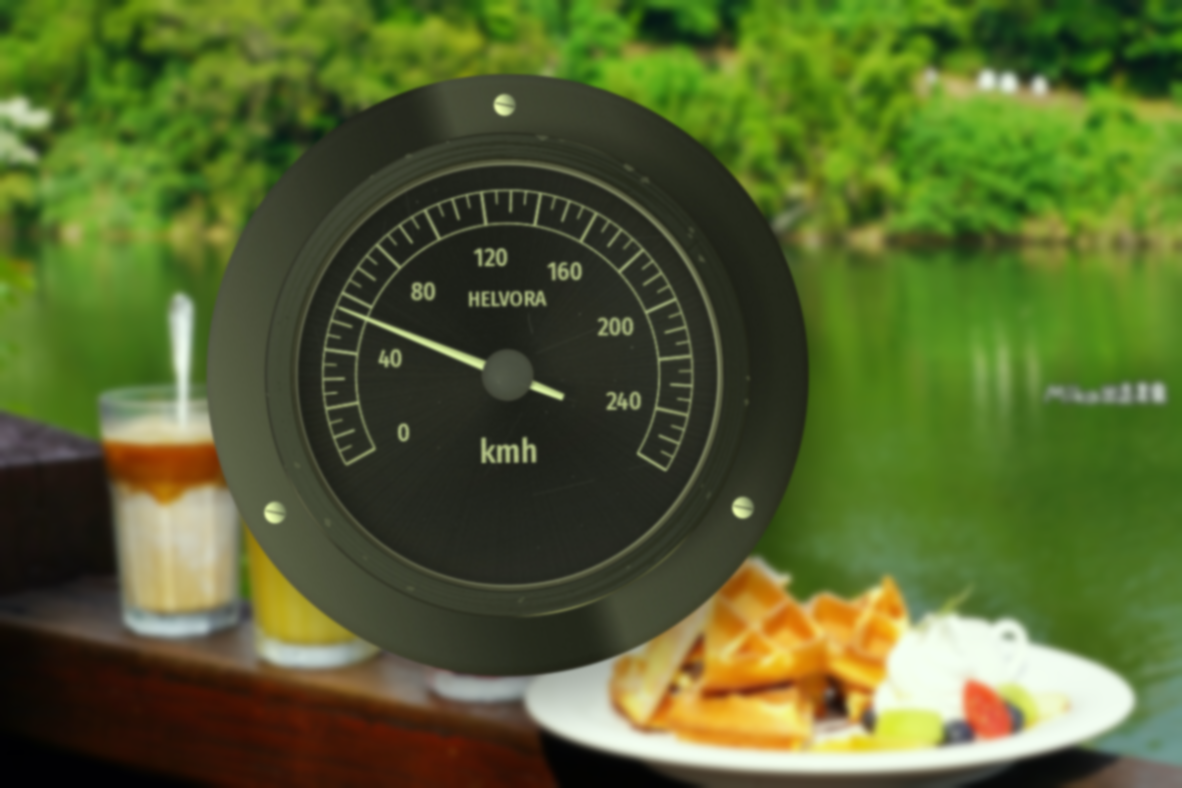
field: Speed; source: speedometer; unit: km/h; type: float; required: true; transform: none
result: 55 km/h
